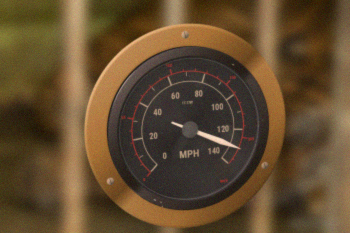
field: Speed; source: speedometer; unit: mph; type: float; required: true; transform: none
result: 130 mph
